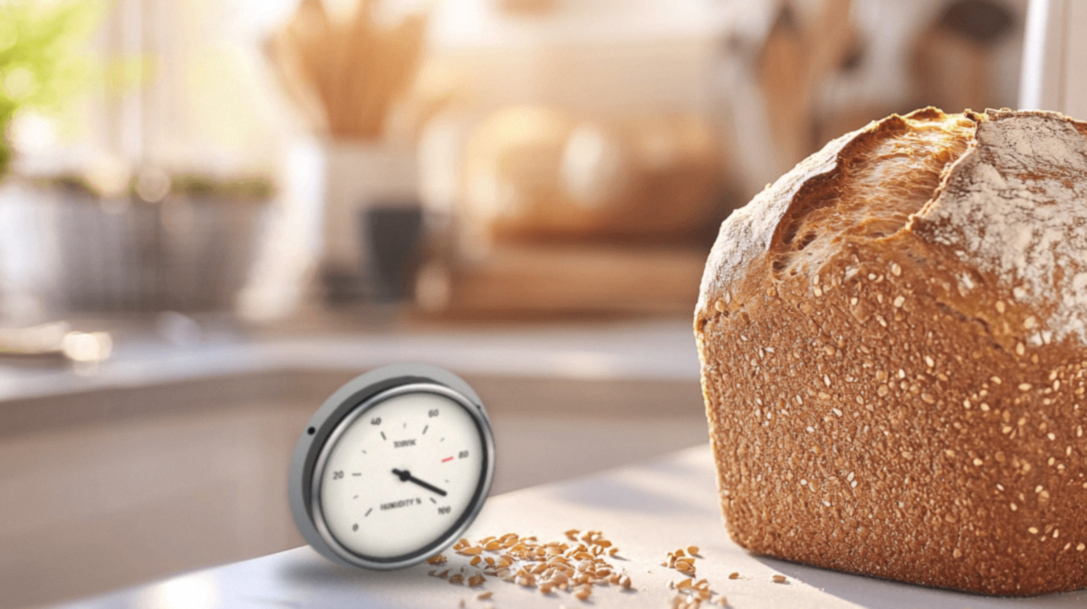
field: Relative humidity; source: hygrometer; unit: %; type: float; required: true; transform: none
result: 95 %
